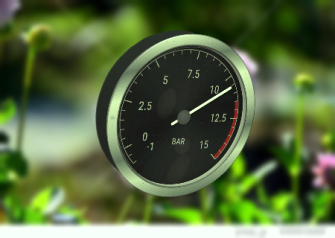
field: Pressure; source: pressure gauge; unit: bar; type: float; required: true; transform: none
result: 10.5 bar
